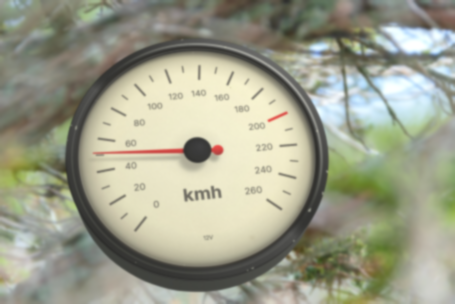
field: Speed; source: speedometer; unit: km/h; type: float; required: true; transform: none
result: 50 km/h
